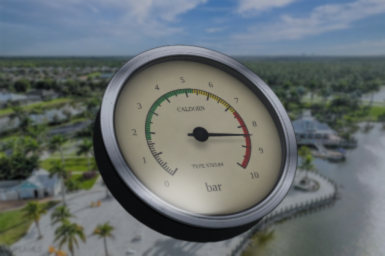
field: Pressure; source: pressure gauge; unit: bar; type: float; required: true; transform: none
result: 8.5 bar
